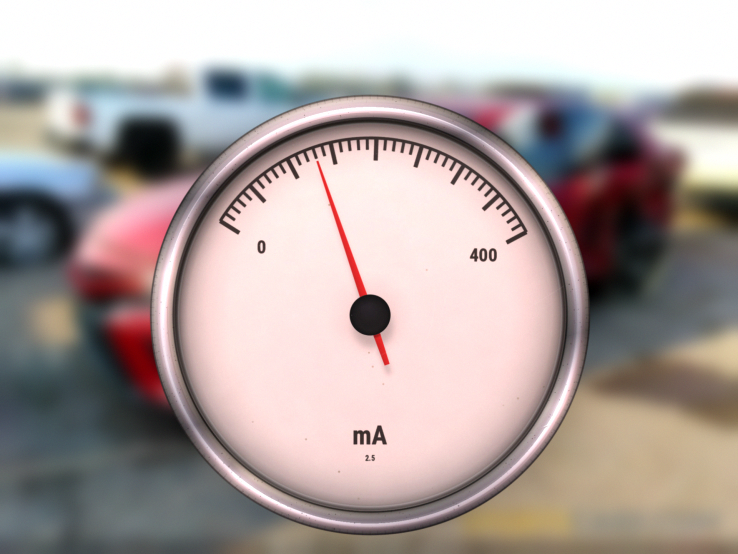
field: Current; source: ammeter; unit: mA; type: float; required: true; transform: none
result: 130 mA
